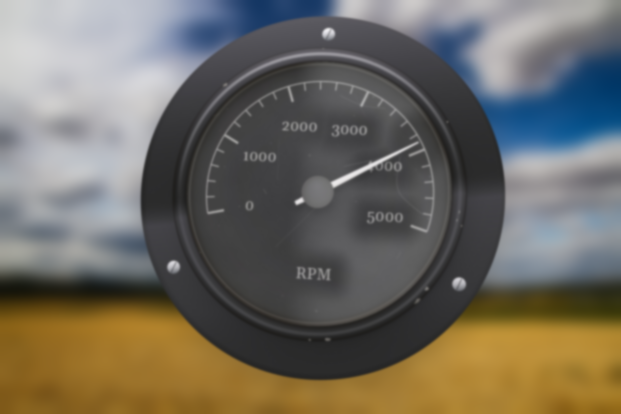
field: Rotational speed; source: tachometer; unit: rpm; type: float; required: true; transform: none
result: 3900 rpm
